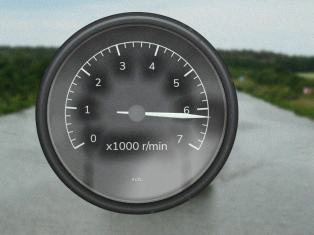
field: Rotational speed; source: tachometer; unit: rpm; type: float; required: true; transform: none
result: 6200 rpm
